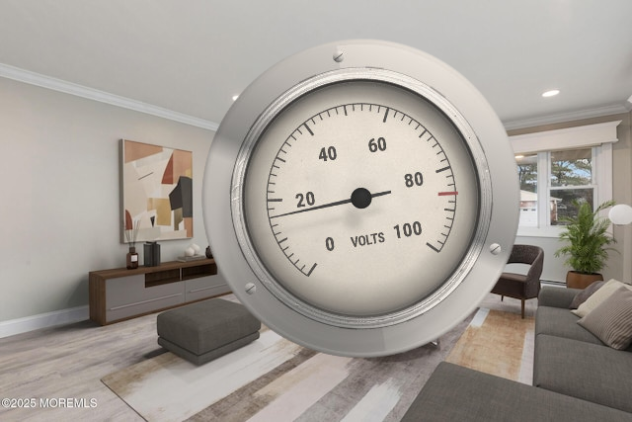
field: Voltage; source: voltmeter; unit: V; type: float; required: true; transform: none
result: 16 V
